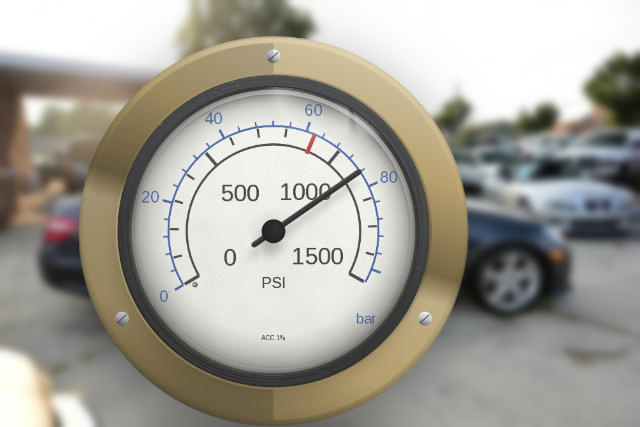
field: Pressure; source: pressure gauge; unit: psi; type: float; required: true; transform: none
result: 1100 psi
